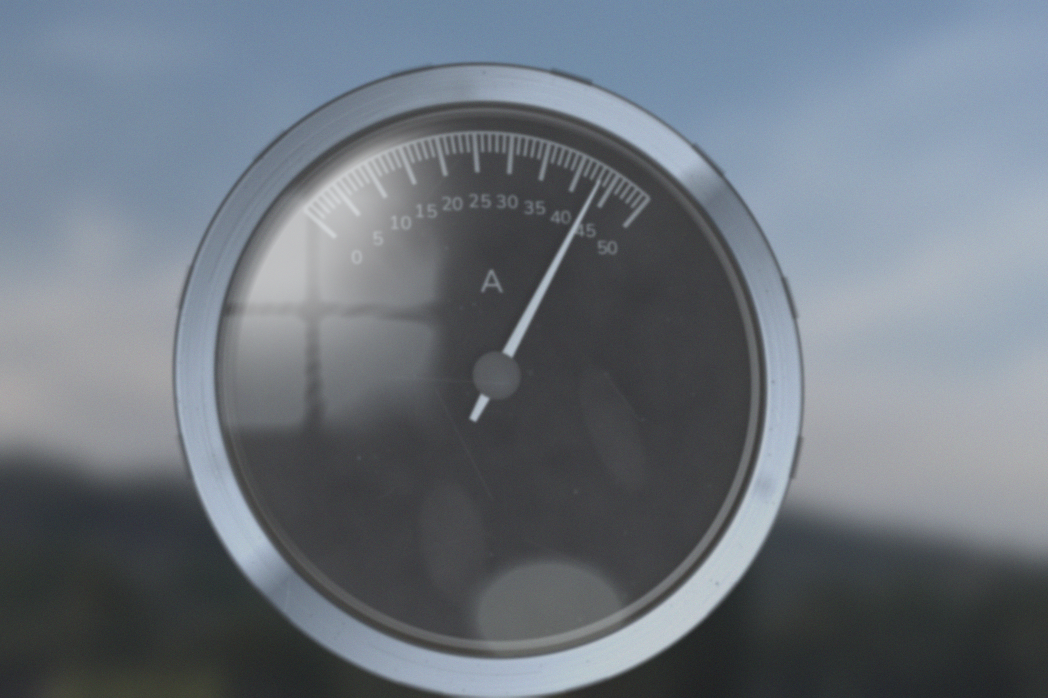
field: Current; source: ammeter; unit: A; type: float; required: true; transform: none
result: 43 A
